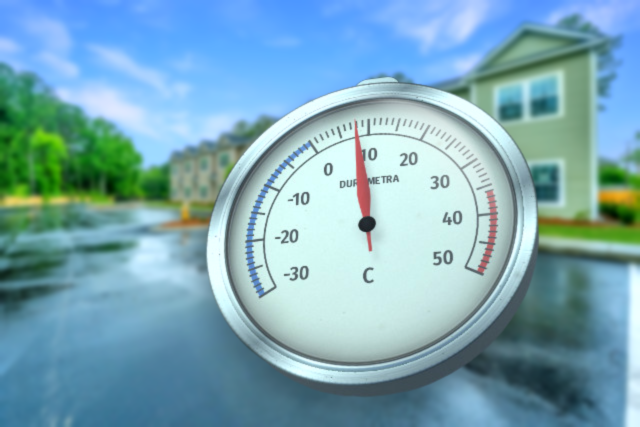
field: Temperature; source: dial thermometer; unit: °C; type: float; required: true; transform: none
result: 8 °C
